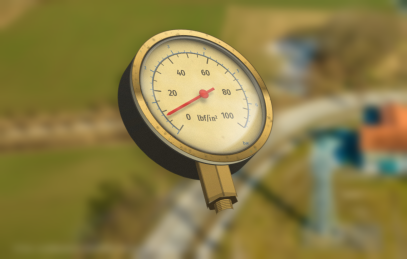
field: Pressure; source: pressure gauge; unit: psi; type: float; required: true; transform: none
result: 7.5 psi
